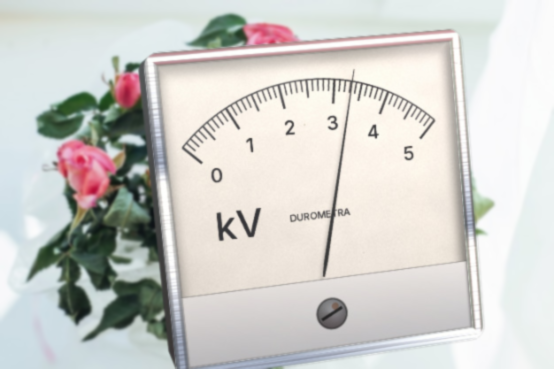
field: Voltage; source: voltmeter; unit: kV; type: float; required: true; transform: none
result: 3.3 kV
